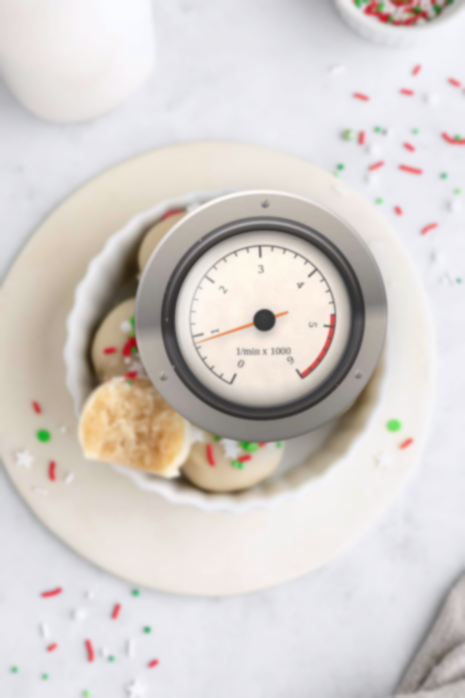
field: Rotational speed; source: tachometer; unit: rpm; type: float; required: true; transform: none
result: 900 rpm
